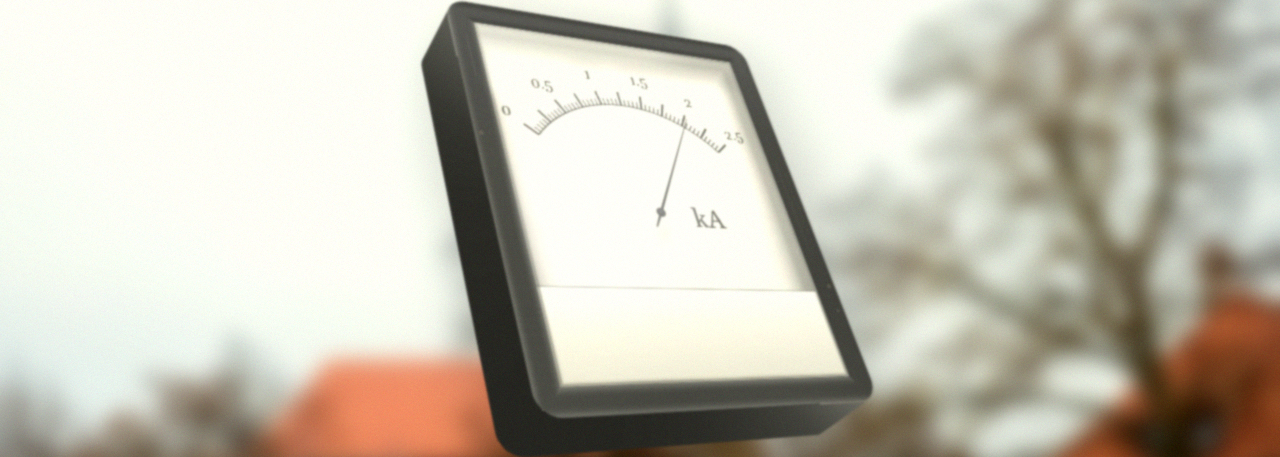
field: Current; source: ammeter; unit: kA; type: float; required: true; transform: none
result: 2 kA
